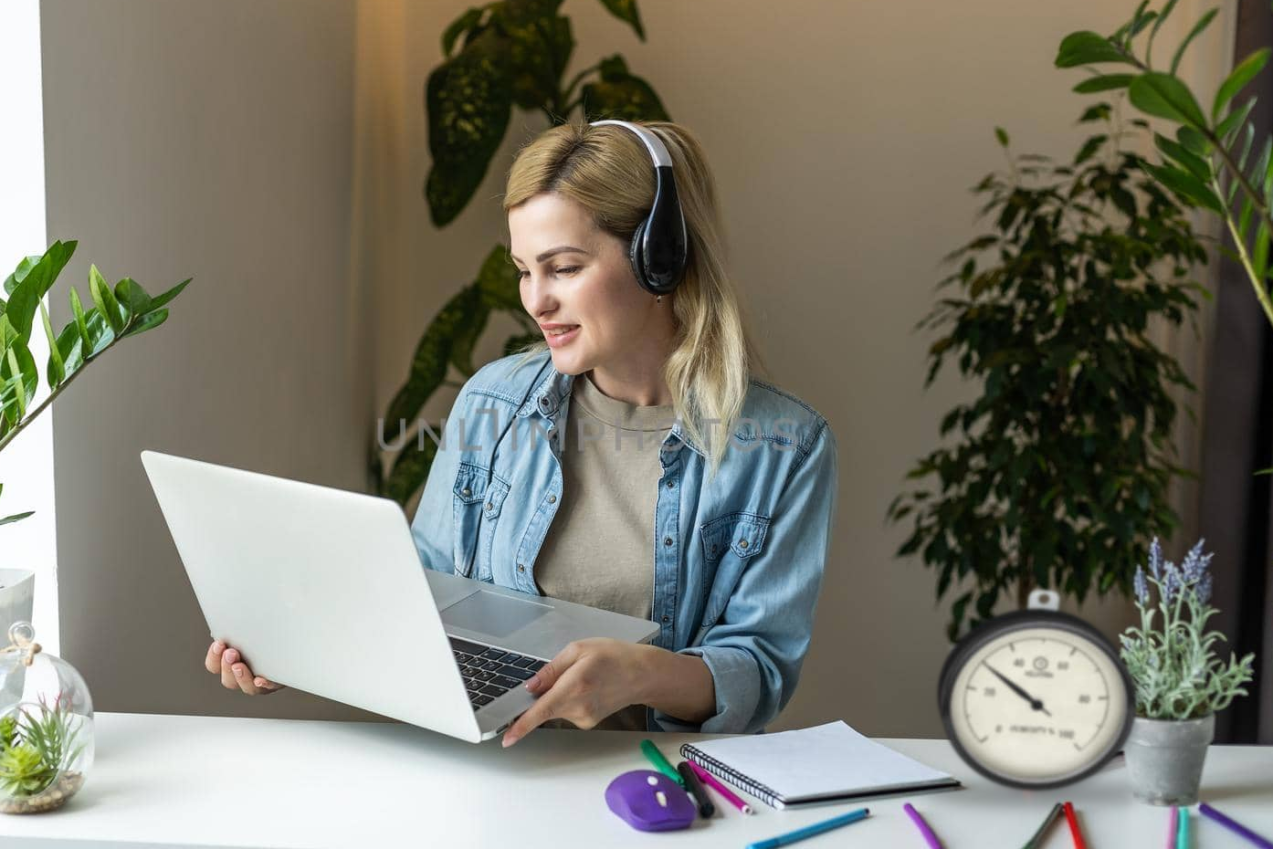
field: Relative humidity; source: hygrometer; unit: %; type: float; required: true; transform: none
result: 30 %
